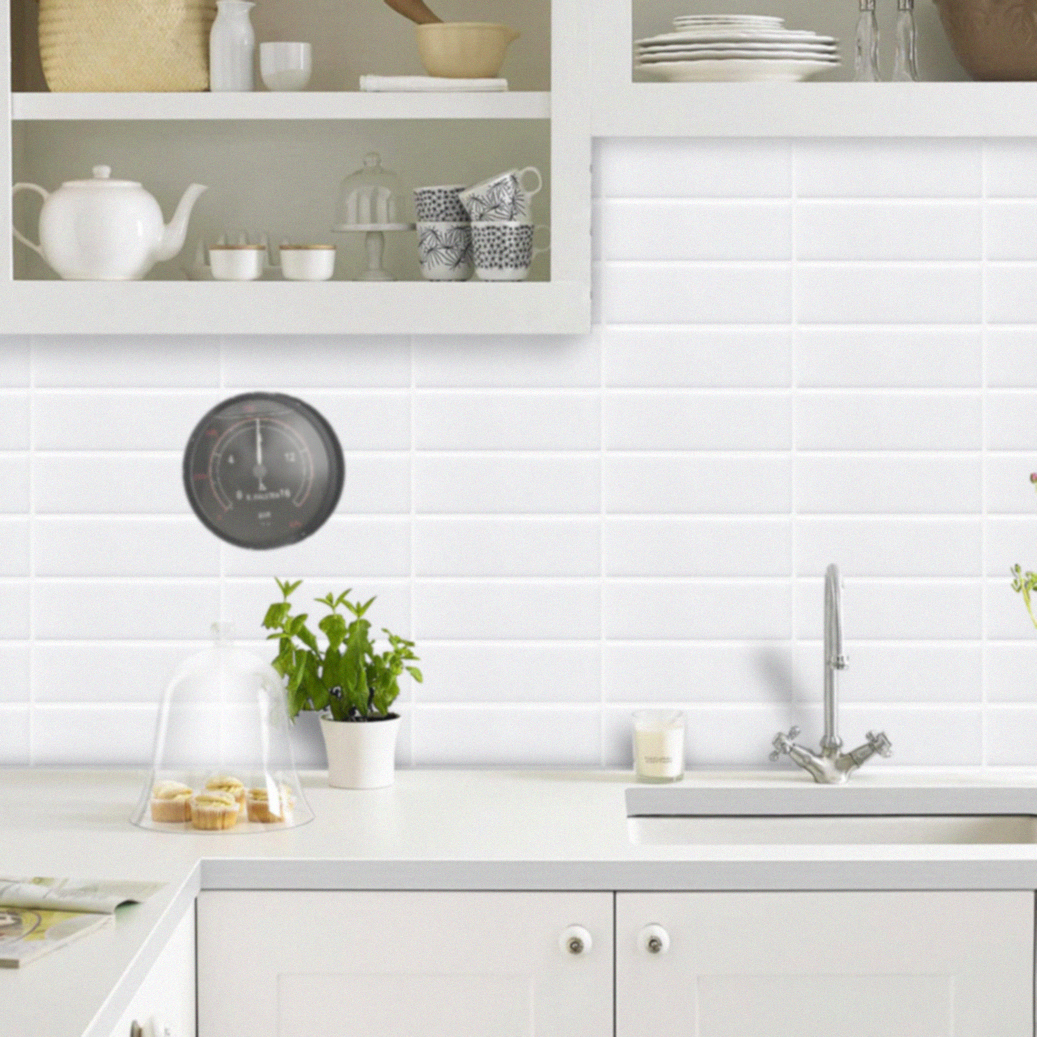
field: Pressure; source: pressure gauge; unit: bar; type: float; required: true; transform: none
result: 8 bar
